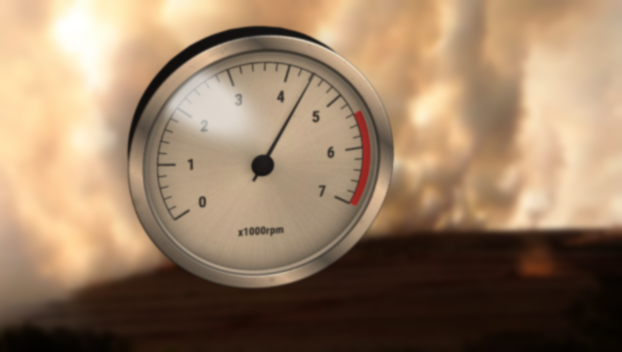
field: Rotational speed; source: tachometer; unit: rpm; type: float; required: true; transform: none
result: 4400 rpm
